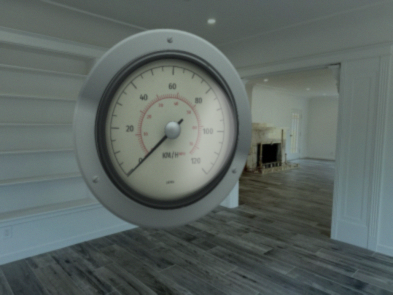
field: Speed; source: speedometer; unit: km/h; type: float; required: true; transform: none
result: 0 km/h
